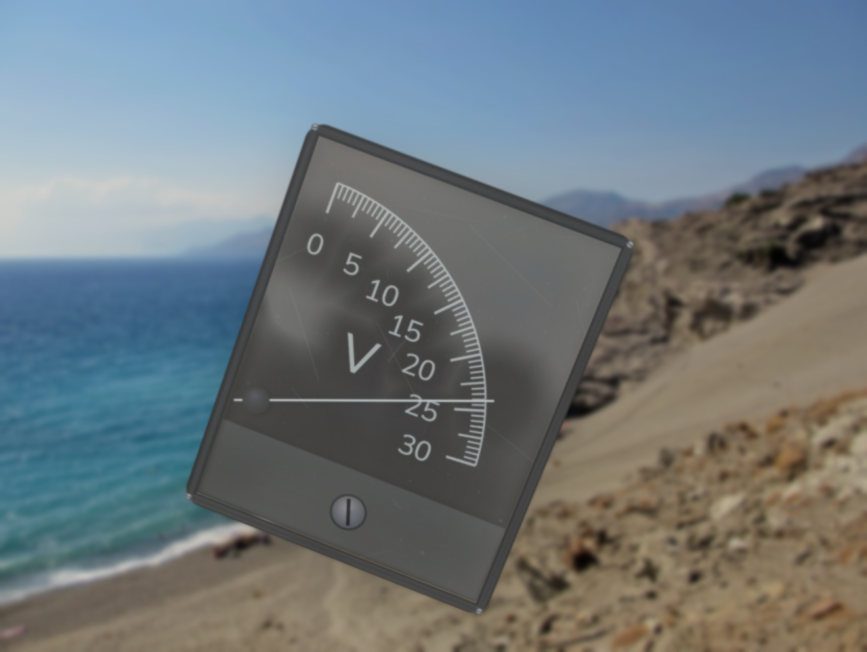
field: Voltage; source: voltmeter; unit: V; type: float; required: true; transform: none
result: 24 V
